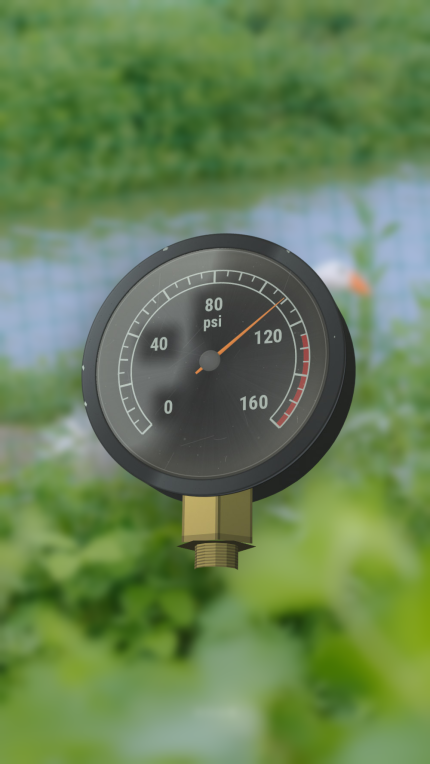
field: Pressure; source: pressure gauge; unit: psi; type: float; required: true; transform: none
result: 110 psi
